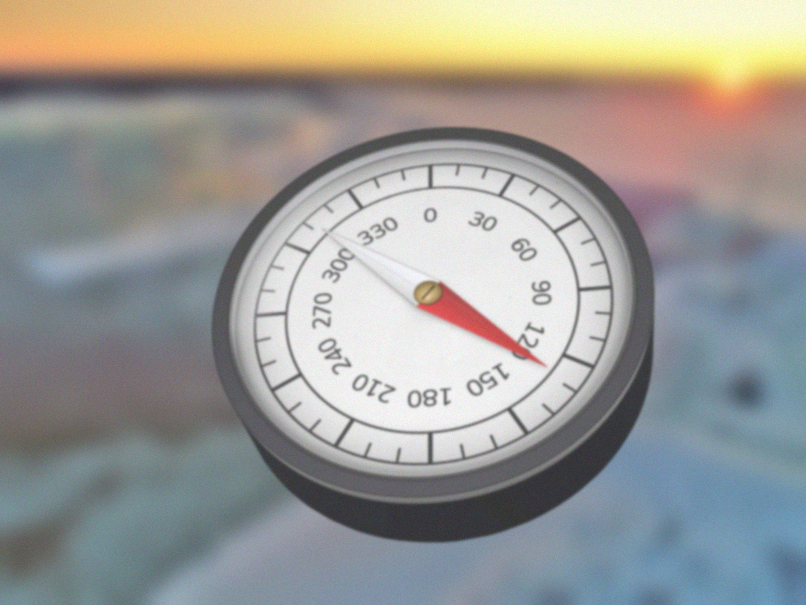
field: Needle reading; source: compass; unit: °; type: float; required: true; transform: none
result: 130 °
